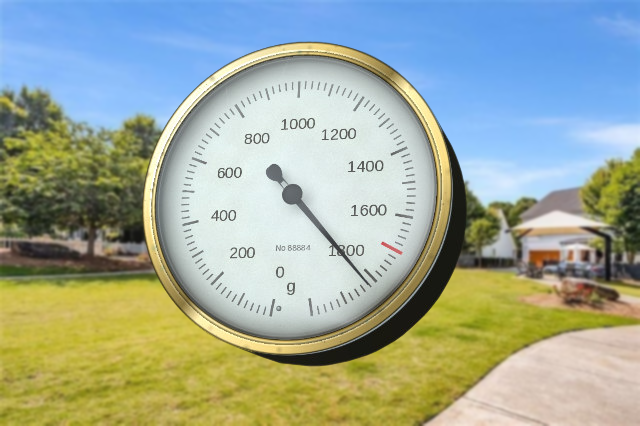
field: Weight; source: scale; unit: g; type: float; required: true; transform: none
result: 1820 g
